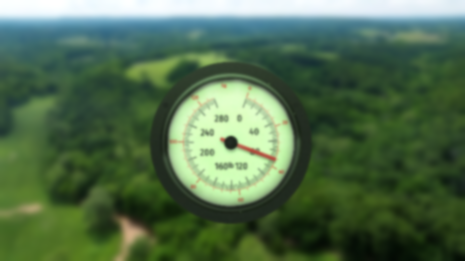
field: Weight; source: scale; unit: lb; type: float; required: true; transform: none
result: 80 lb
